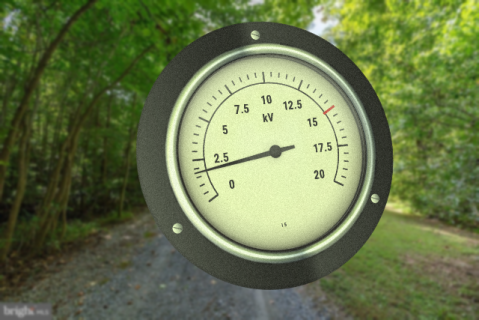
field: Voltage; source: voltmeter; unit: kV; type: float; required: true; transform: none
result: 1.75 kV
